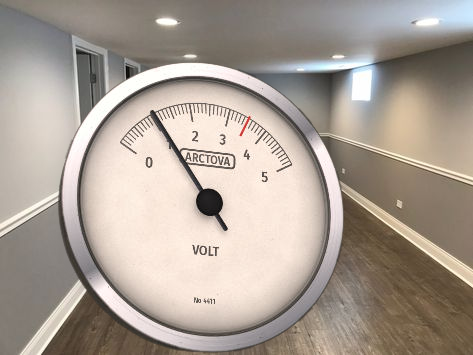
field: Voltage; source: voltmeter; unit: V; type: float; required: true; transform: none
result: 1 V
